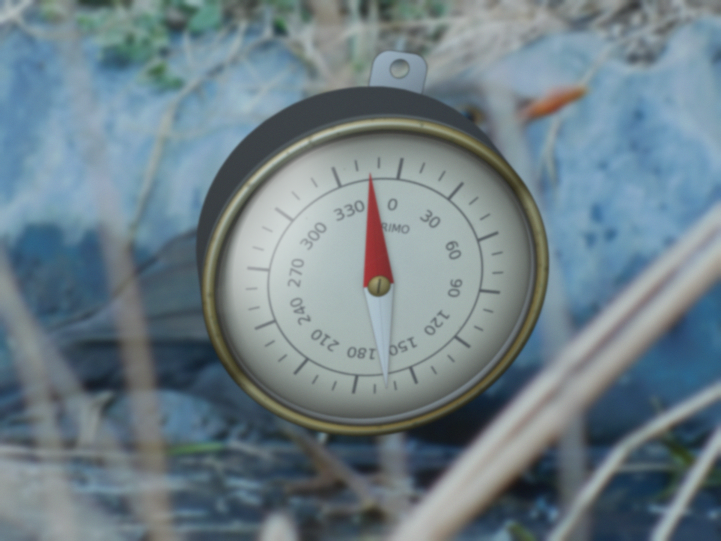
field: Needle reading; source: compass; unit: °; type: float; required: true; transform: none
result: 345 °
